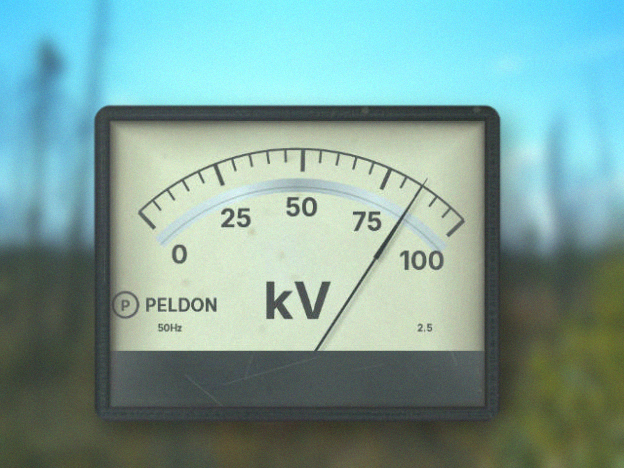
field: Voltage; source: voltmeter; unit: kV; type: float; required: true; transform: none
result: 85 kV
